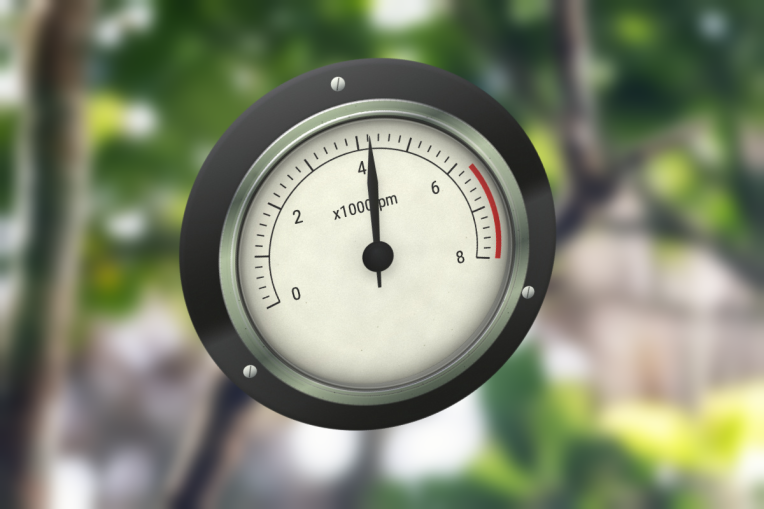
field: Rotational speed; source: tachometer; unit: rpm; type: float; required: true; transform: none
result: 4200 rpm
